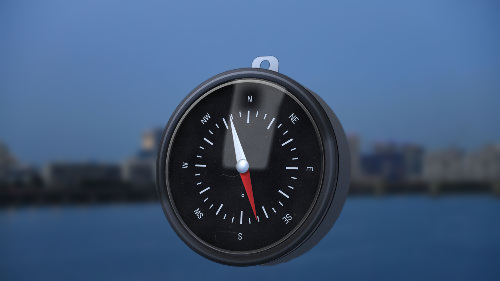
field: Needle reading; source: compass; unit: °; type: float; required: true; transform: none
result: 160 °
